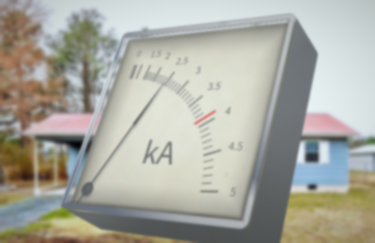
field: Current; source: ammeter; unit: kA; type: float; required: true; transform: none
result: 2.5 kA
